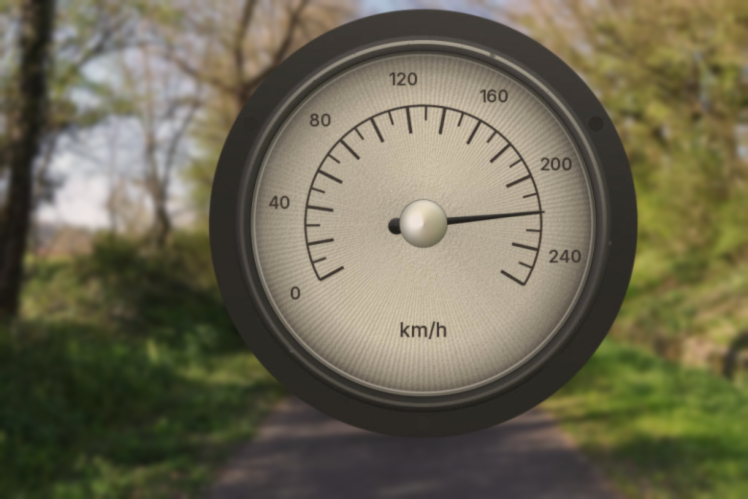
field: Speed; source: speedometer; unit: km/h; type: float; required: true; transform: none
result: 220 km/h
